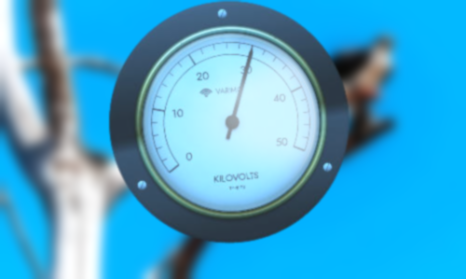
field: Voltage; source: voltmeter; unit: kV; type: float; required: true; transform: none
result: 30 kV
